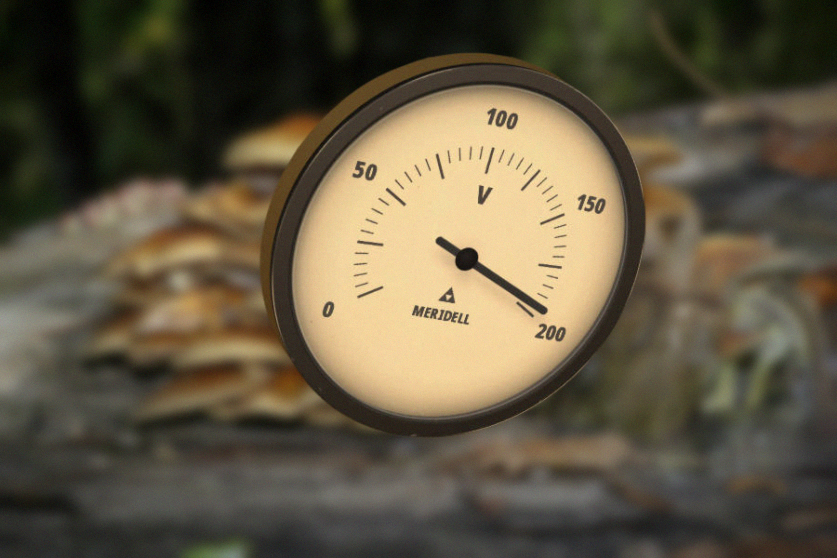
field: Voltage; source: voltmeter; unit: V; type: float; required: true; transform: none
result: 195 V
